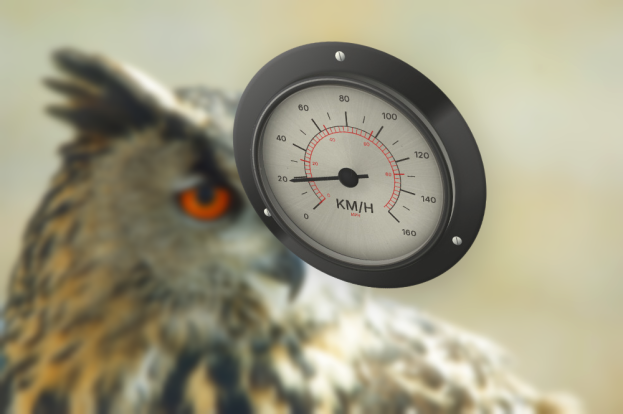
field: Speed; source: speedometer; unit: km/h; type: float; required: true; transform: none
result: 20 km/h
